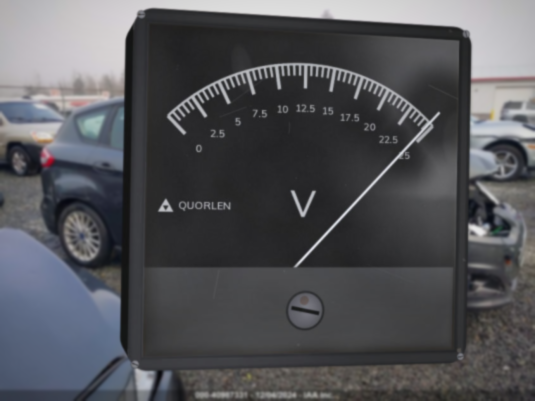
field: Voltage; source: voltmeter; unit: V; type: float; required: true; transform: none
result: 24.5 V
